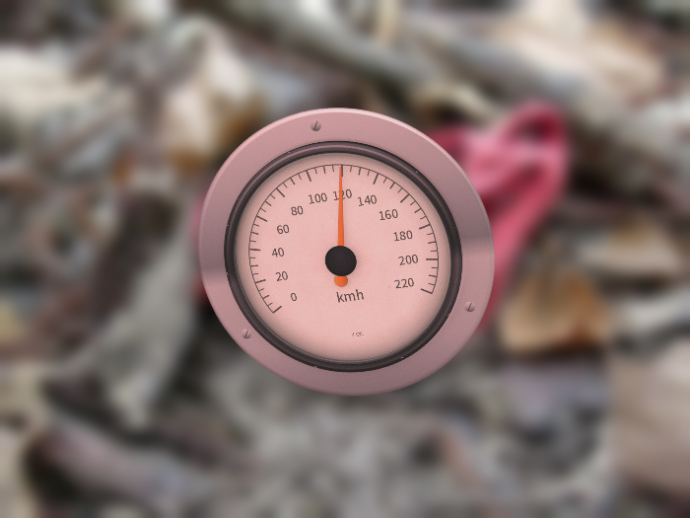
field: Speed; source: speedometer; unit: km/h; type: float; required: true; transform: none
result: 120 km/h
